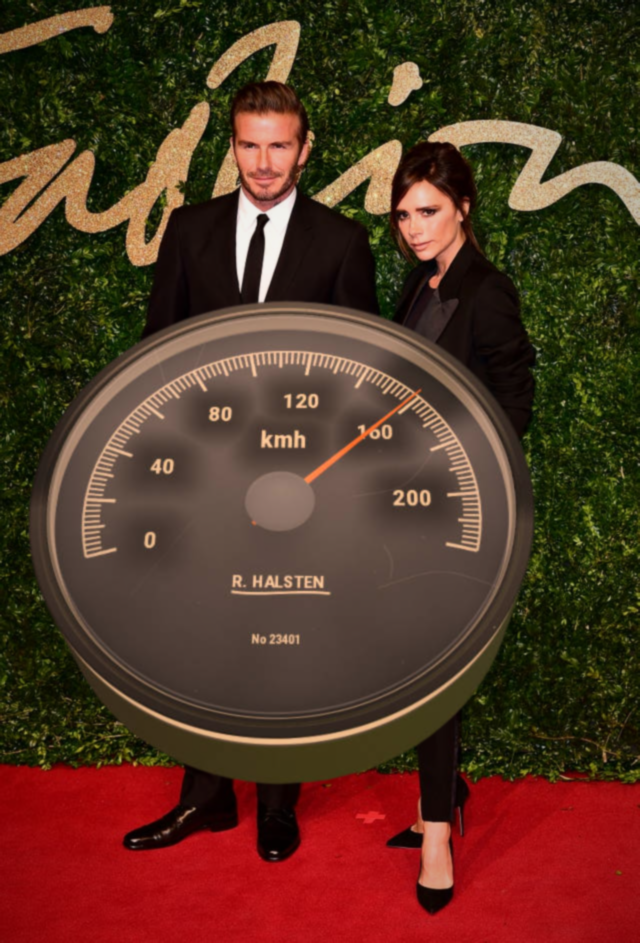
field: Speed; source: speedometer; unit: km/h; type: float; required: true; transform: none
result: 160 km/h
